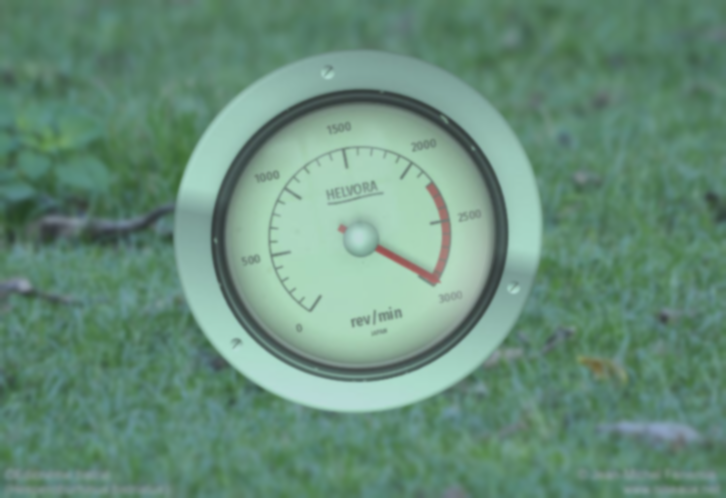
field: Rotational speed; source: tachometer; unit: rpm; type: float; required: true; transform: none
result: 2950 rpm
